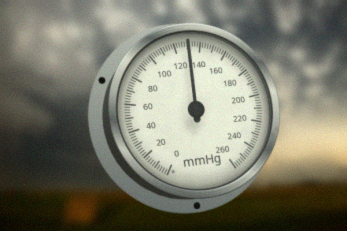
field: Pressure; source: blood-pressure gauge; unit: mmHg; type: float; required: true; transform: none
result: 130 mmHg
